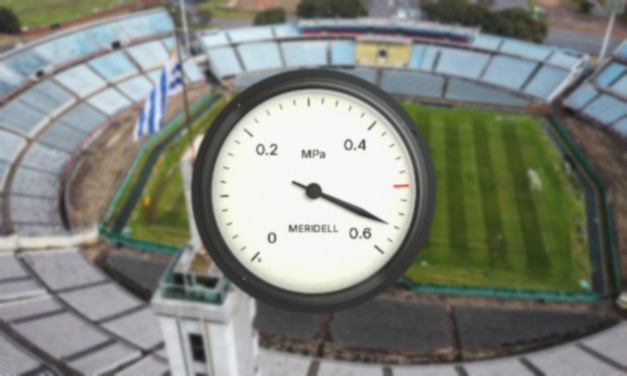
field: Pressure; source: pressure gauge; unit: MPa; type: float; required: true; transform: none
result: 0.56 MPa
